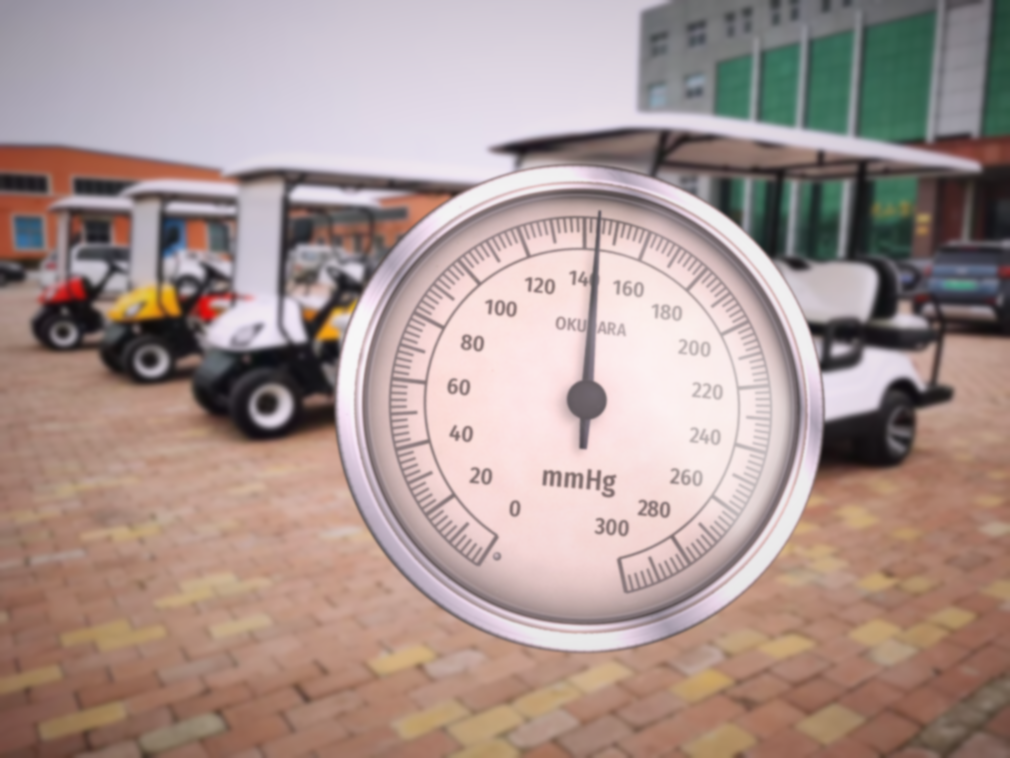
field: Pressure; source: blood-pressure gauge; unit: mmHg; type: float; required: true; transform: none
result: 144 mmHg
